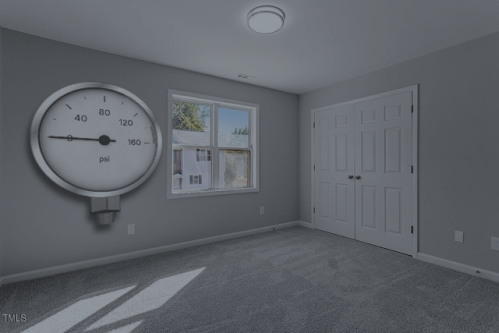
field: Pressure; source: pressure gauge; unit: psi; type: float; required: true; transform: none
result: 0 psi
